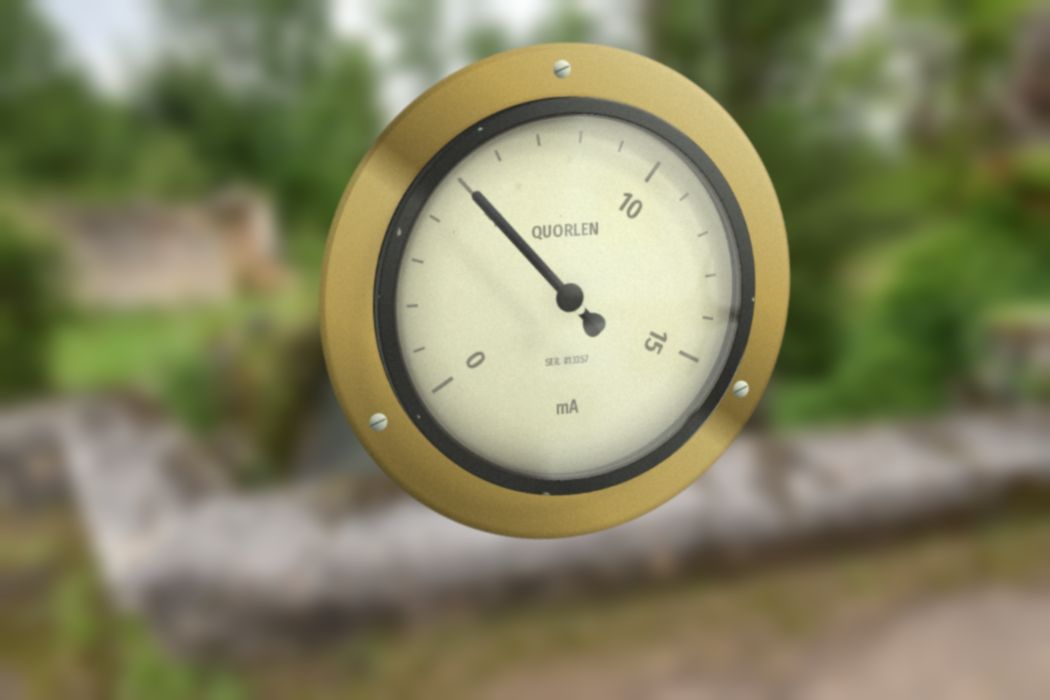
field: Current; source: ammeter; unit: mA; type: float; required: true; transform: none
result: 5 mA
